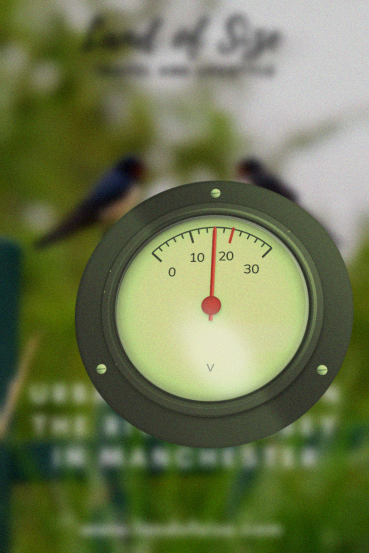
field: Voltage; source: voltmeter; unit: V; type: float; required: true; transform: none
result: 16 V
